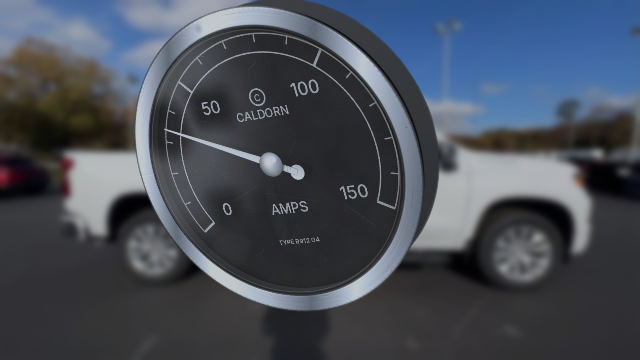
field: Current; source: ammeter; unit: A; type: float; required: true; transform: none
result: 35 A
